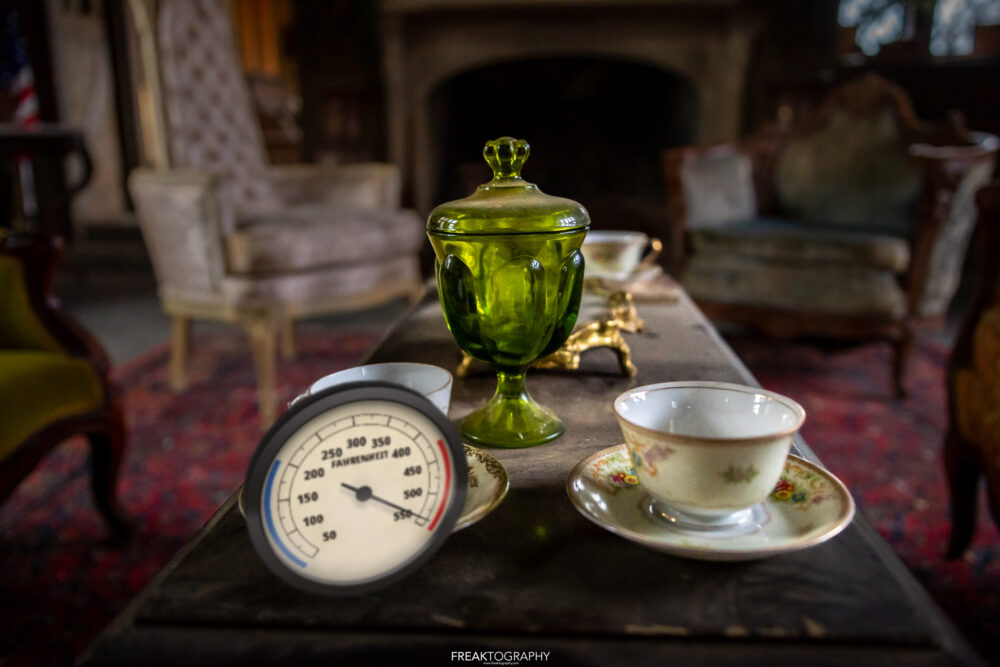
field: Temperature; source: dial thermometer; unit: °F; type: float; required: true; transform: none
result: 537.5 °F
